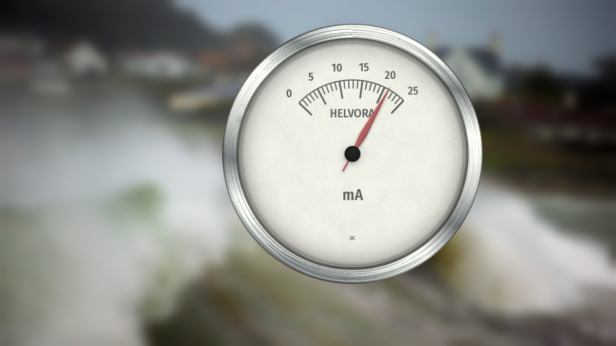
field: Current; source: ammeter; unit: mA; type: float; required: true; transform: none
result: 21 mA
